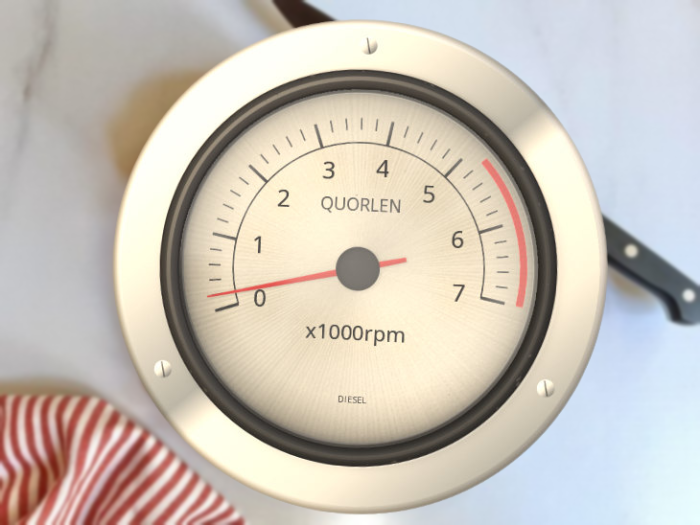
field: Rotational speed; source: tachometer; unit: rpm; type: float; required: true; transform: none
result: 200 rpm
